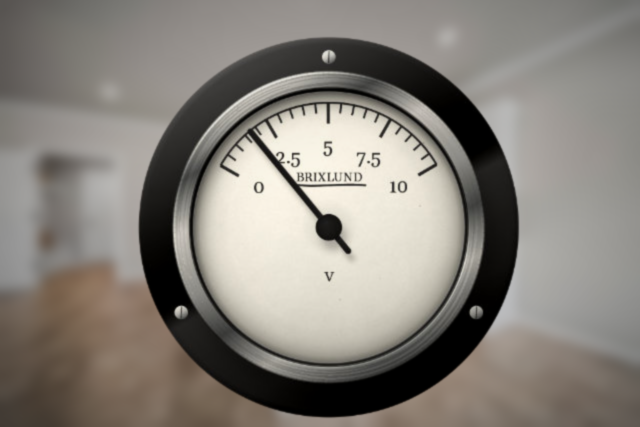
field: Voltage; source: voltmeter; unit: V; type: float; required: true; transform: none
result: 1.75 V
